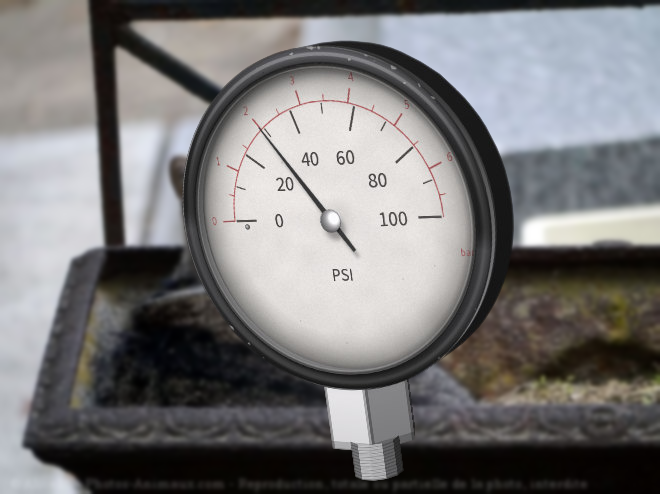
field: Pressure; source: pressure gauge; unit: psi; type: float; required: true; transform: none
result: 30 psi
